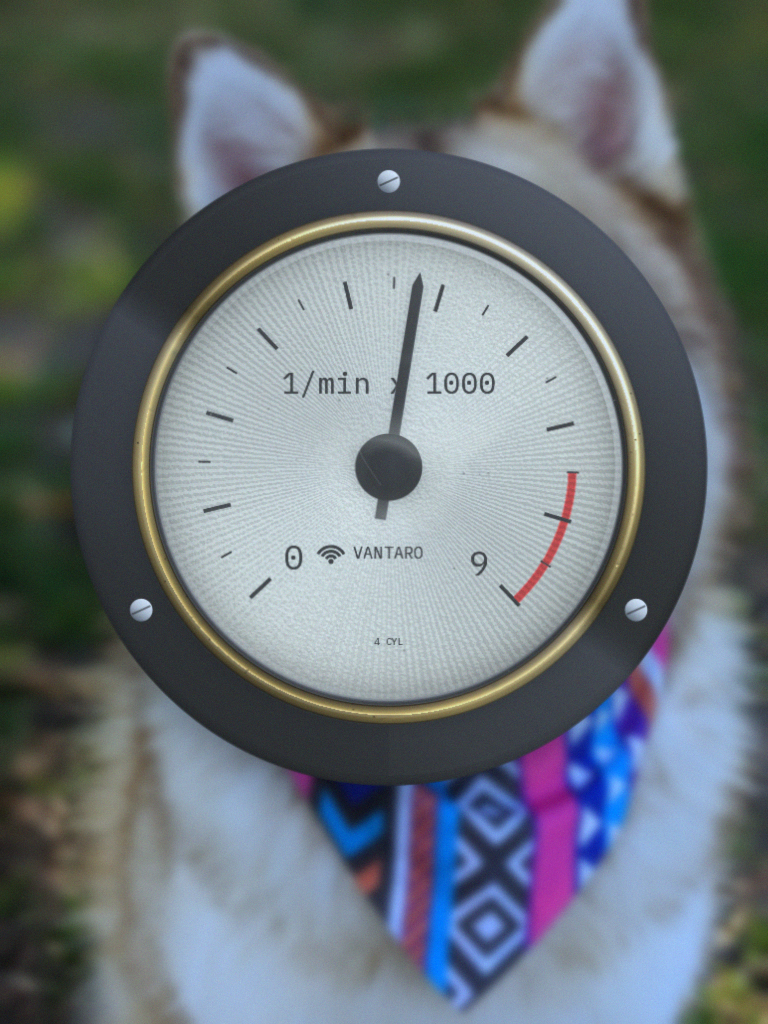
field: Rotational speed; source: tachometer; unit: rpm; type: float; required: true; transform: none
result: 4750 rpm
